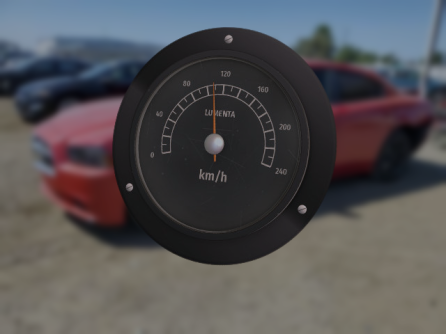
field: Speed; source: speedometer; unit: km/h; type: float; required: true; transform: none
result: 110 km/h
